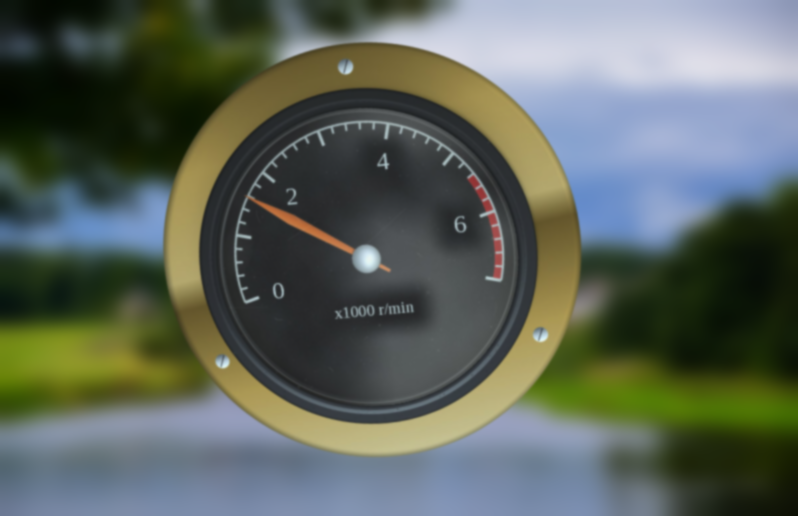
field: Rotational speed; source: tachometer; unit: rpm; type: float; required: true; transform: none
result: 1600 rpm
